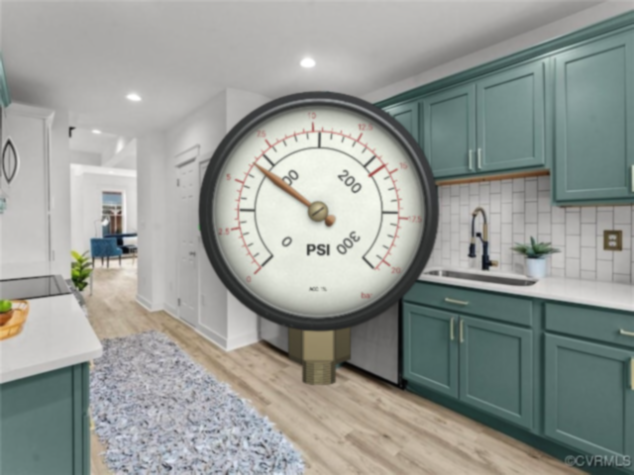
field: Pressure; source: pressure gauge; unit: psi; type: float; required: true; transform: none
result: 90 psi
